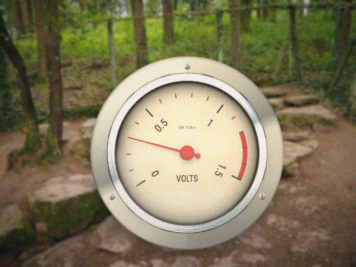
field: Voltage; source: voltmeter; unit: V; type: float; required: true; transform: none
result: 0.3 V
